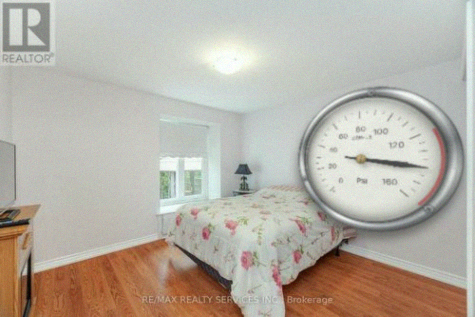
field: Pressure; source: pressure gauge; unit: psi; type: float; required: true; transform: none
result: 140 psi
